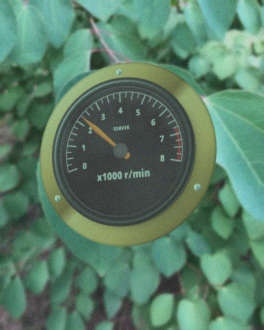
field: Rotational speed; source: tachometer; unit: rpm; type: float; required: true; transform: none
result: 2250 rpm
